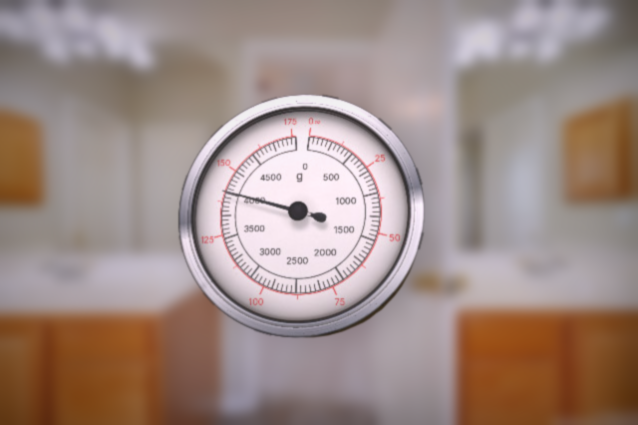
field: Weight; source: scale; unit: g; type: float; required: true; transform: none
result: 4000 g
